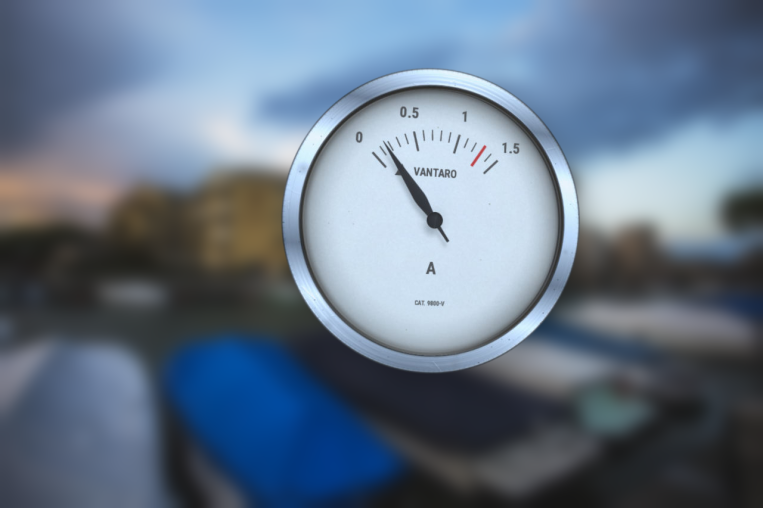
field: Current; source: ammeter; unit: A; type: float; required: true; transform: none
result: 0.15 A
